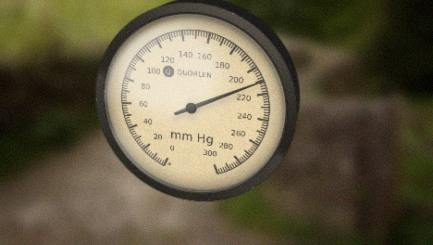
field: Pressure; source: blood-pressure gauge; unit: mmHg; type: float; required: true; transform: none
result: 210 mmHg
